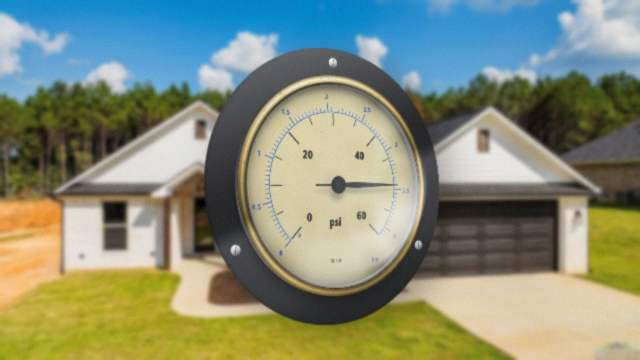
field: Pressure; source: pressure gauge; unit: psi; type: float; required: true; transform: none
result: 50 psi
